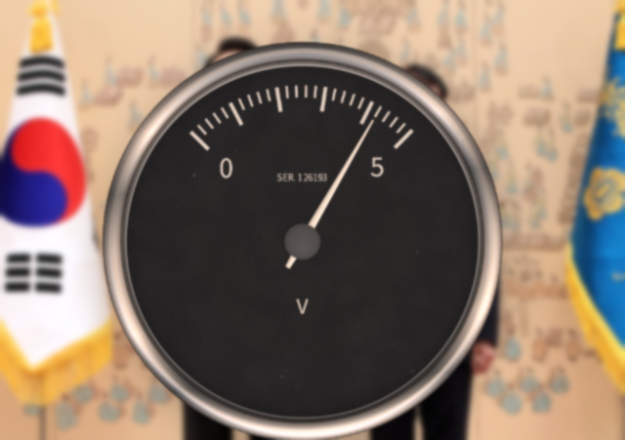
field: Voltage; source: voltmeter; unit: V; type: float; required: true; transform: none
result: 4.2 V
